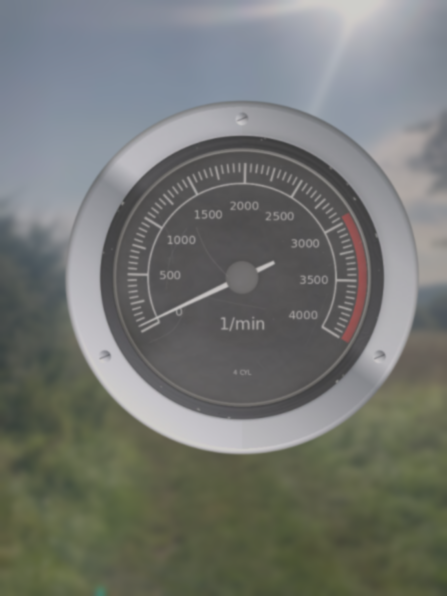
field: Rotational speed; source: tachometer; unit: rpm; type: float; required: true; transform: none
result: 50 rpm
